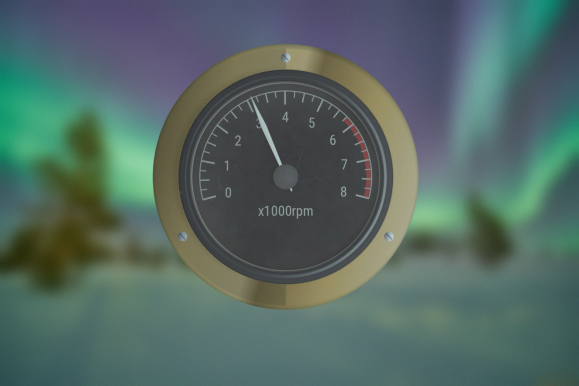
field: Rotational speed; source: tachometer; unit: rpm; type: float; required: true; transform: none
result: 3125 rpm
